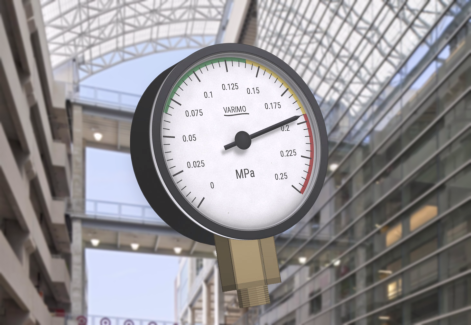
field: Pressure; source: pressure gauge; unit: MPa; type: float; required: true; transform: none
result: 0.195 MPa
